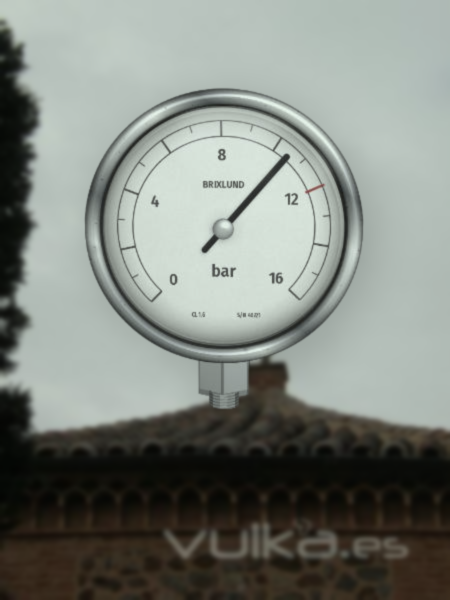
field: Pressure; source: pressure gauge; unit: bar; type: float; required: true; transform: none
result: 10.5 bar
